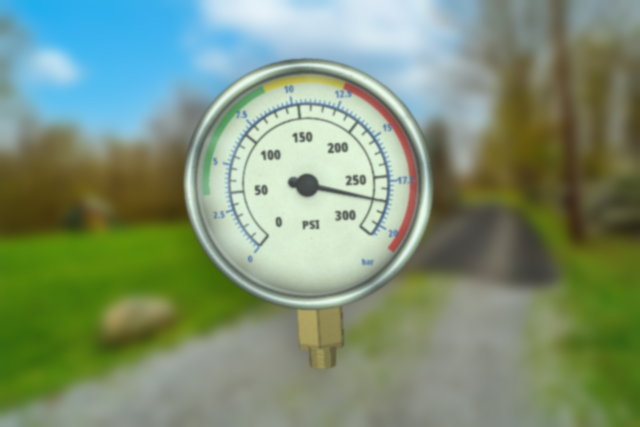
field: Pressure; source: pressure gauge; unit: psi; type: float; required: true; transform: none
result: 270 psi
